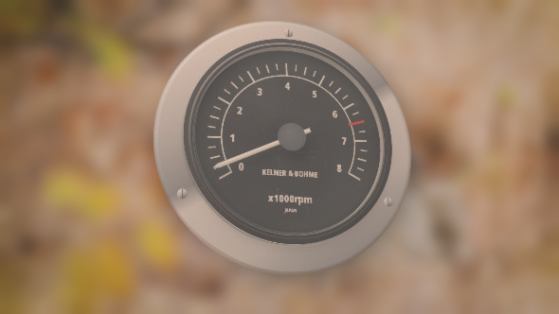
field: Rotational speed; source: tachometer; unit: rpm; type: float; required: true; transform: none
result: 250 rpm
